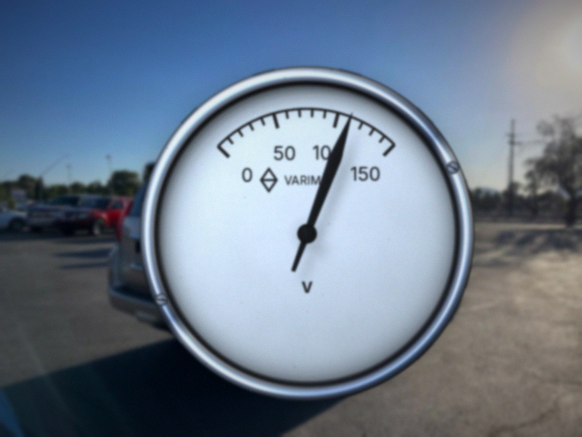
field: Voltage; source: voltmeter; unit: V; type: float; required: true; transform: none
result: 110 V
